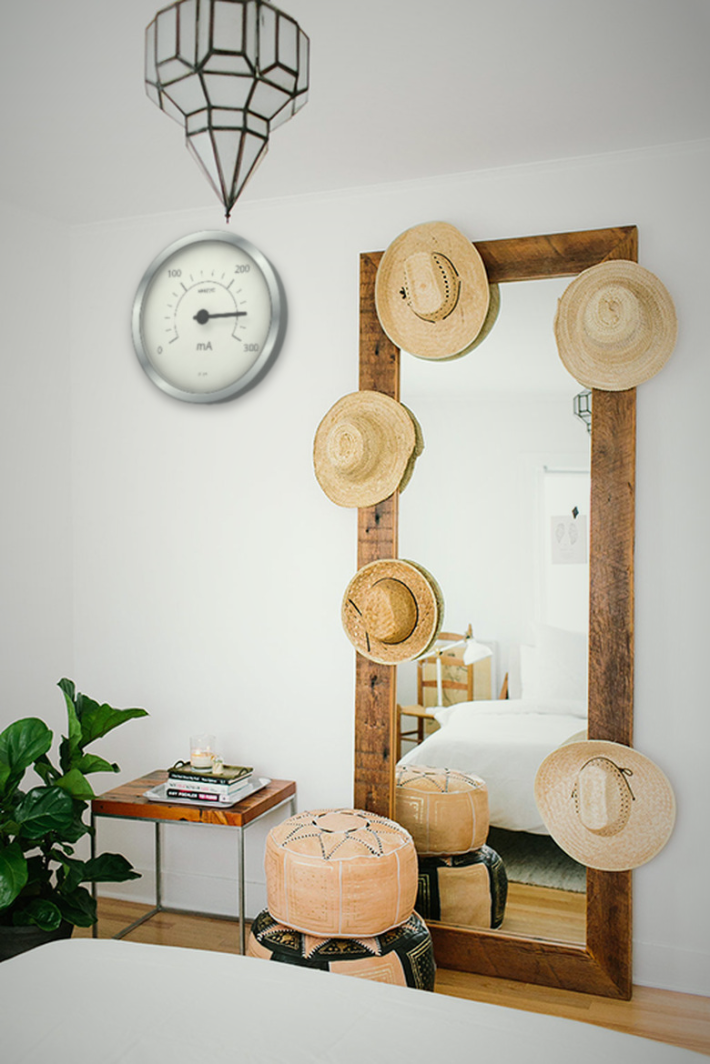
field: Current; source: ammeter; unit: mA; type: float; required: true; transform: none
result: 260 mA
